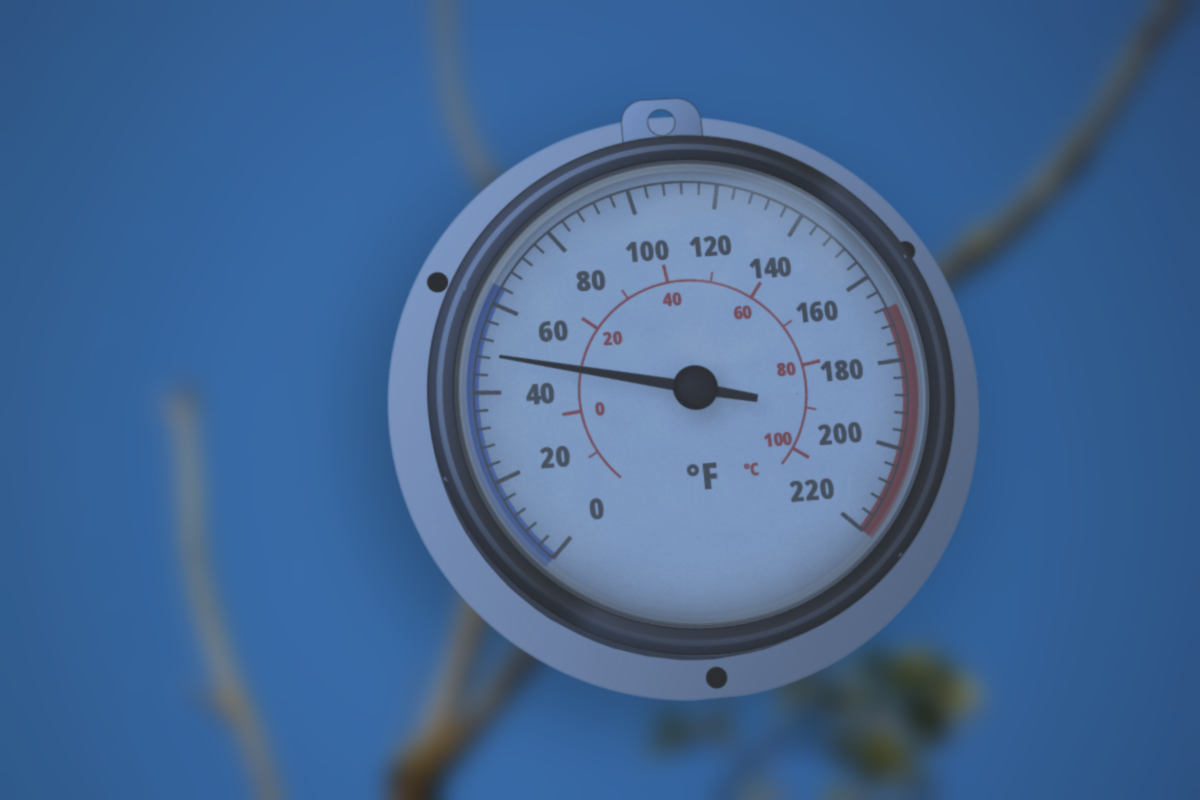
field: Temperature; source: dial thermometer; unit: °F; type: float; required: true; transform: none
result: 48 °F
